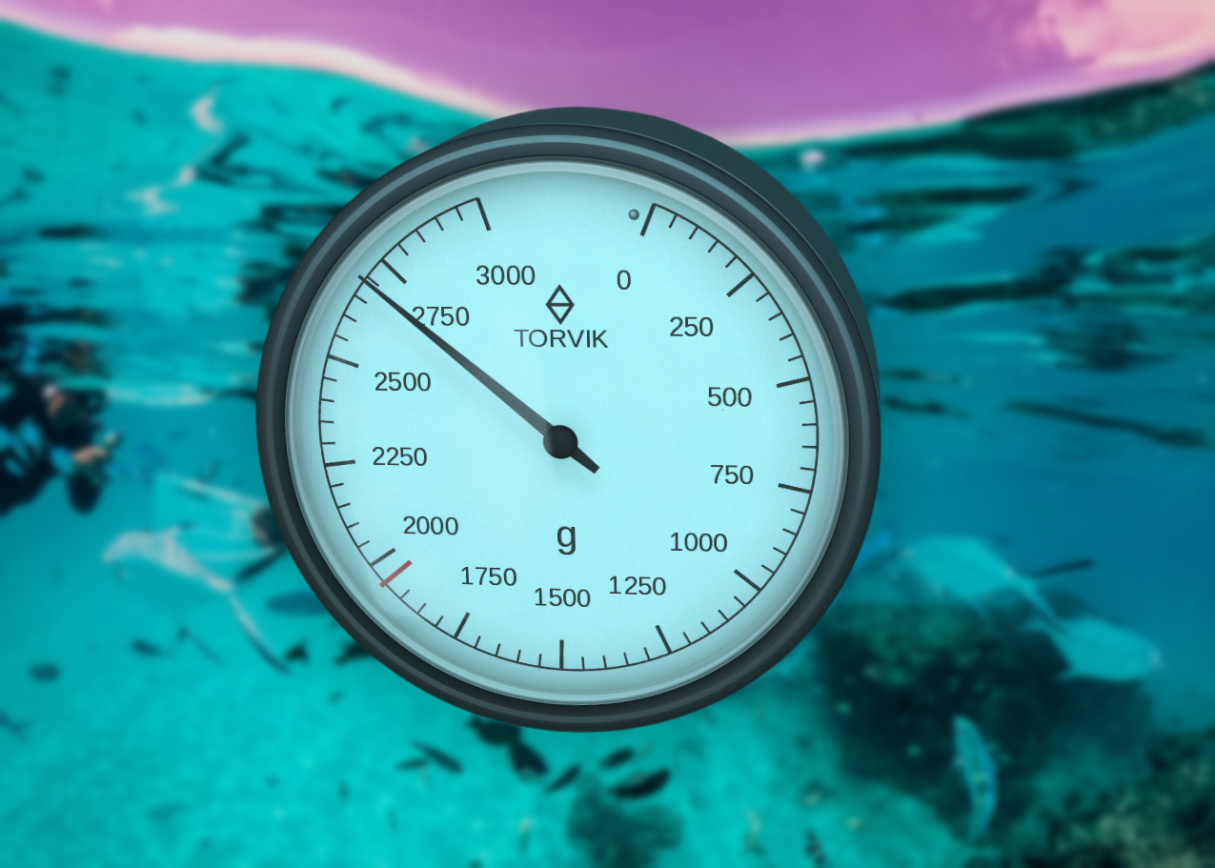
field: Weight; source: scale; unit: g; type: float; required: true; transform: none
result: 2700 g
